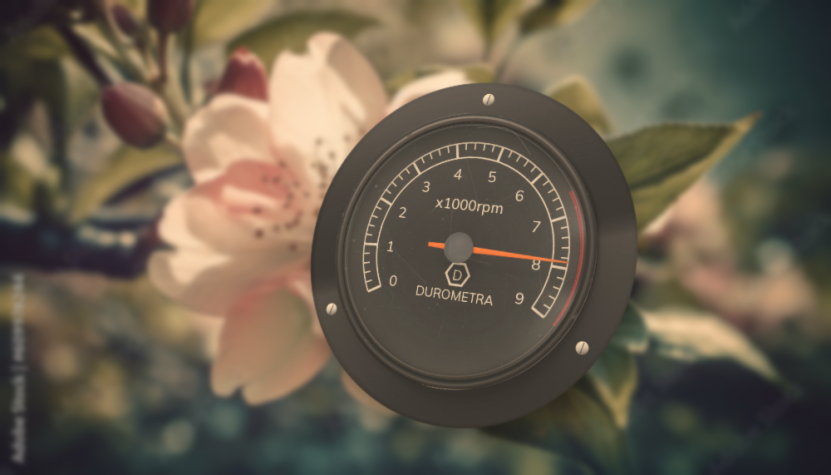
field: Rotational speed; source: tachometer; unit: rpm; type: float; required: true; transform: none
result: 7900 rpm
